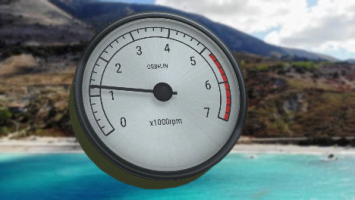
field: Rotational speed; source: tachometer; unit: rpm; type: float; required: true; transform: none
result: 1200 rpm
